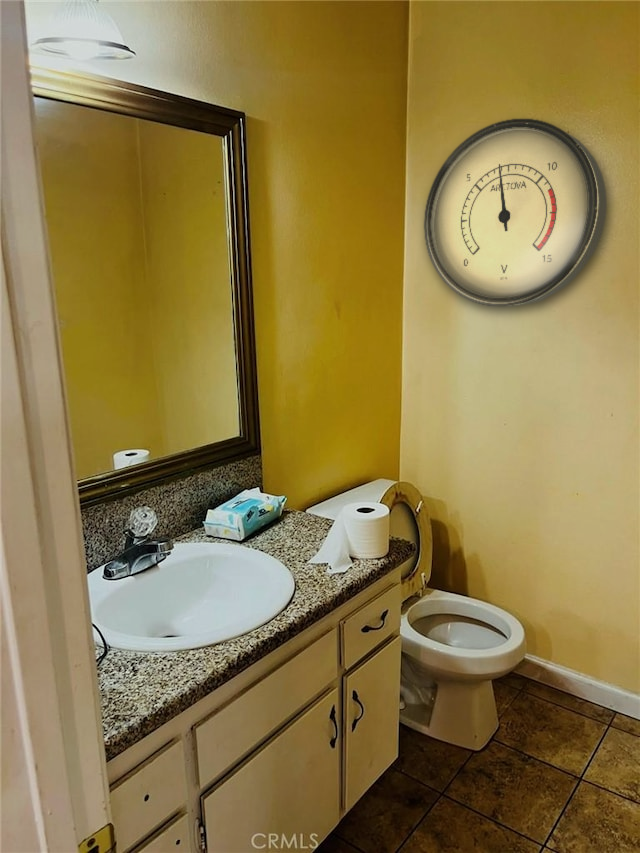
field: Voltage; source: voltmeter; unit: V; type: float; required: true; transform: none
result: 7 V
